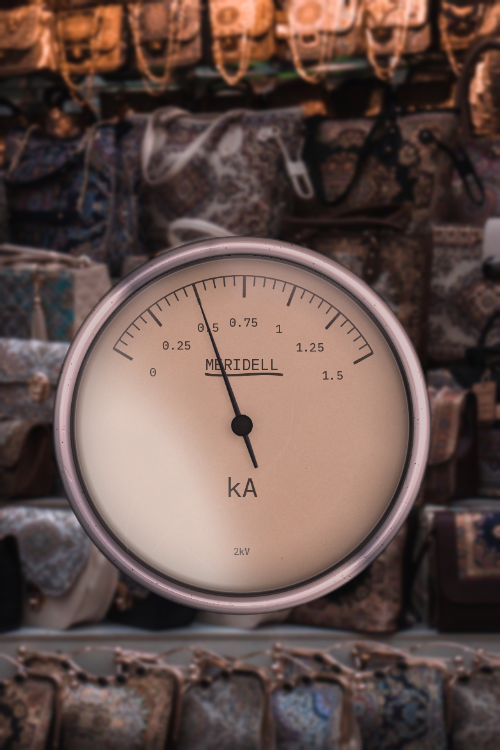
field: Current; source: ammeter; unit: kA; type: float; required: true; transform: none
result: 0.5 kA
